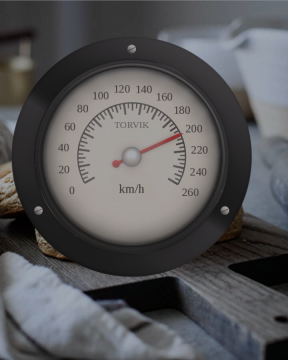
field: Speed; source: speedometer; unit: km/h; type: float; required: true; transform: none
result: 200 km/h
